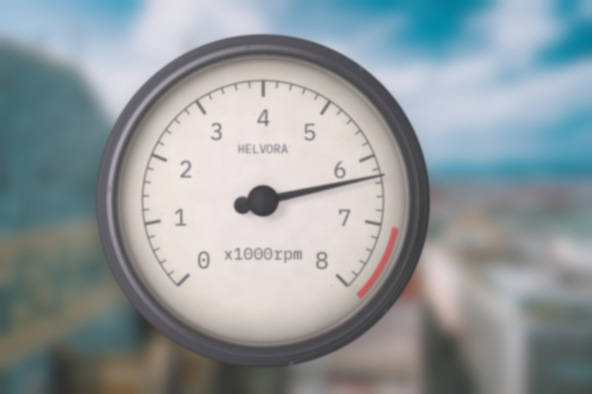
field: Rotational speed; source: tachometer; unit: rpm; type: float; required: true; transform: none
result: 6300 rpm
